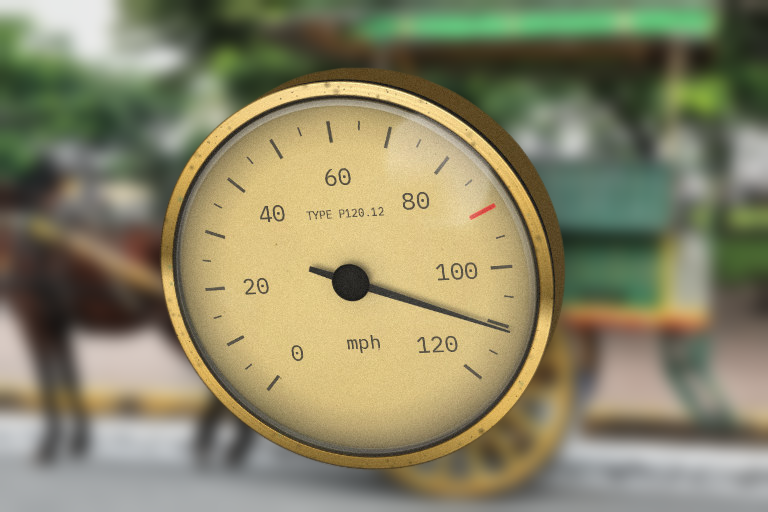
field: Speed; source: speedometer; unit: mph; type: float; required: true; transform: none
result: 110 mph
